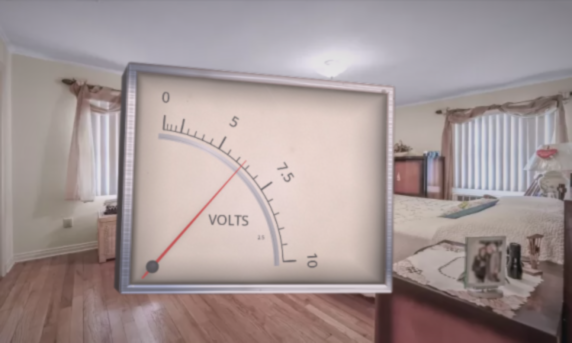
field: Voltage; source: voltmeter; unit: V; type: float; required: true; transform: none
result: 6.25 V
